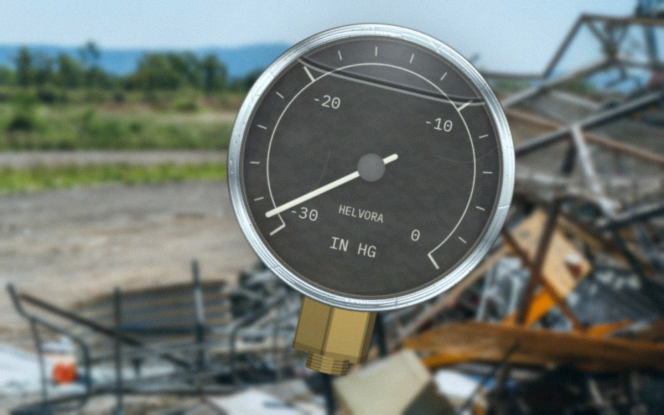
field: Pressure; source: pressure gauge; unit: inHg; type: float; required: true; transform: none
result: -29 inHg
